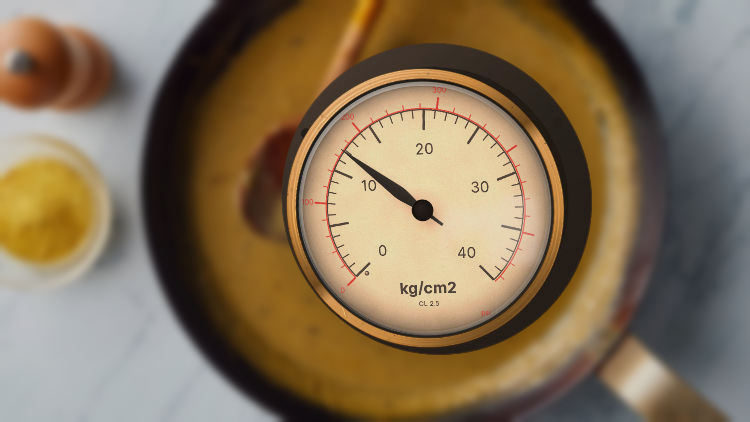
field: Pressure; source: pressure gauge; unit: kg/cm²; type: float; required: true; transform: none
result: 12 kg/cm²
